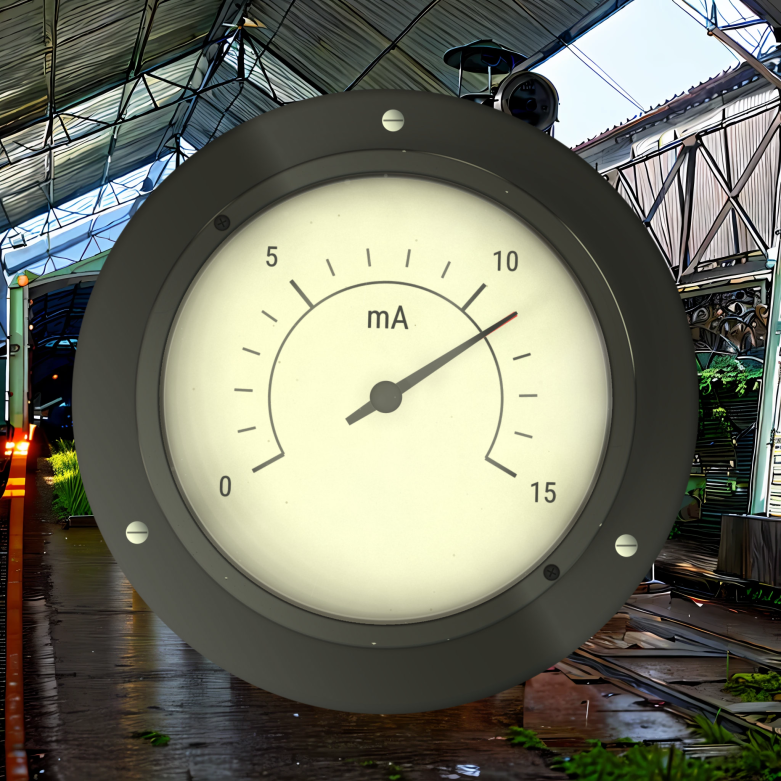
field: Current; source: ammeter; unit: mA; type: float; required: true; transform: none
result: 11 mA
